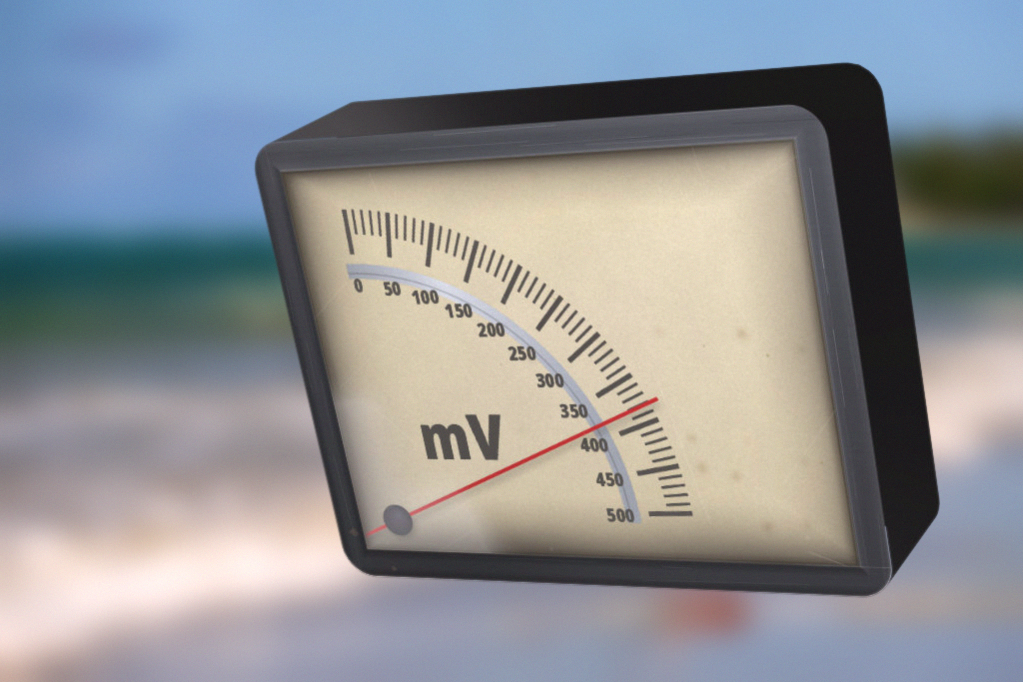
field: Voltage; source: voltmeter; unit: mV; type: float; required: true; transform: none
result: 380 mV
